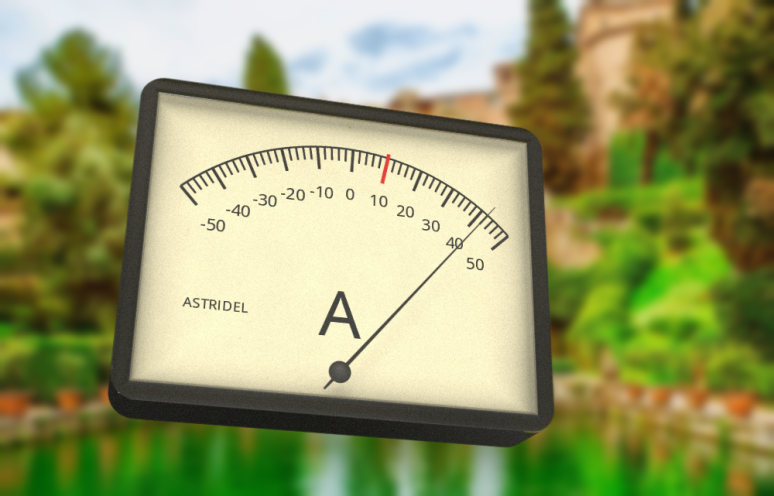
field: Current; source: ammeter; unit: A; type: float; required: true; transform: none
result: 42 A
